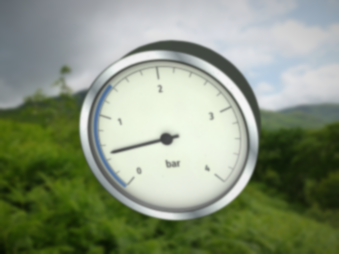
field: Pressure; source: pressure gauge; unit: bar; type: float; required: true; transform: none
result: 0.5 bar
